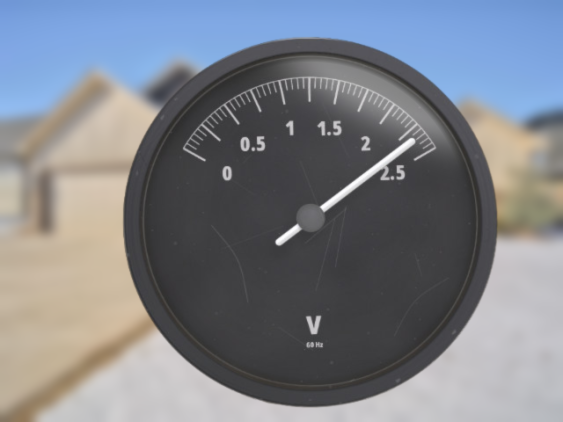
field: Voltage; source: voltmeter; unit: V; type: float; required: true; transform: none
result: 2.35 V
